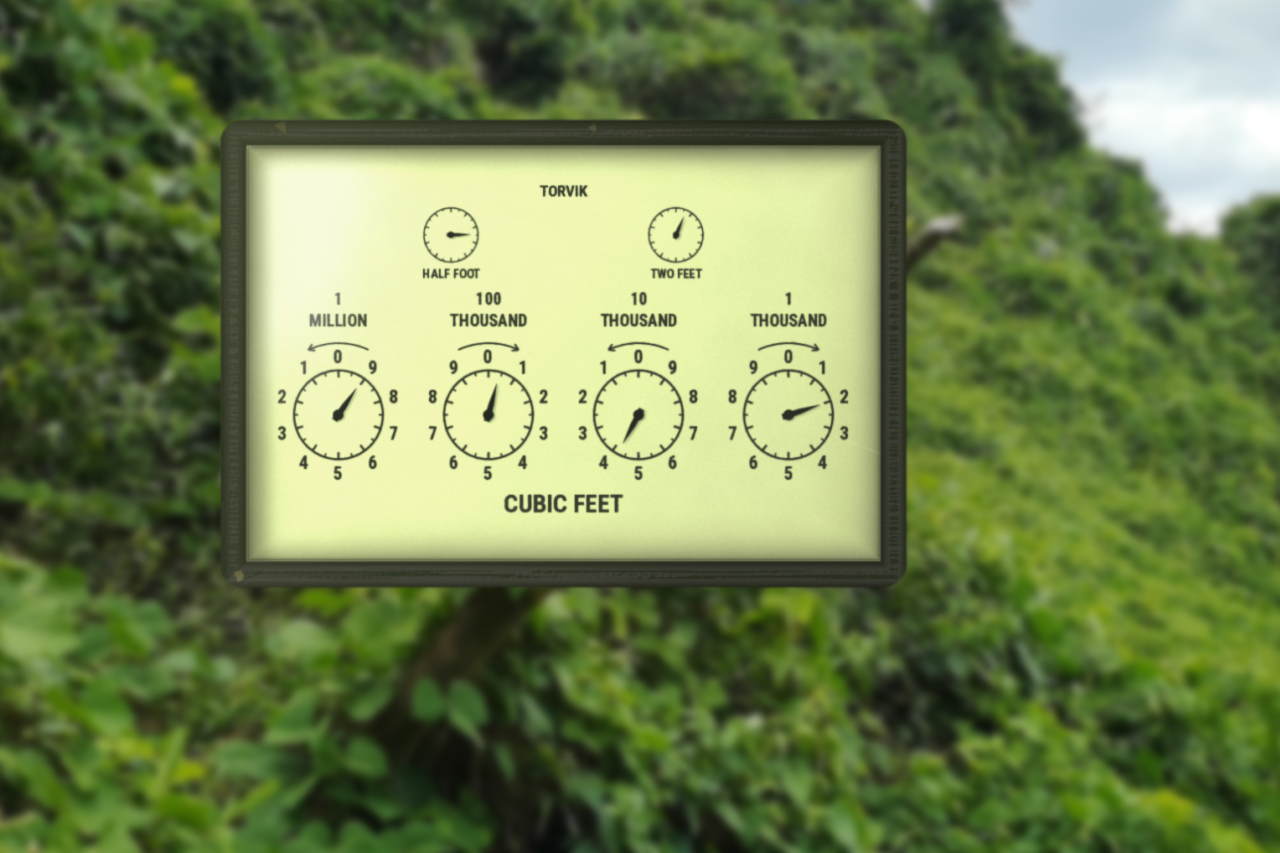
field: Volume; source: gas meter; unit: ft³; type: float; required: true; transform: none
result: 904200 ft³
